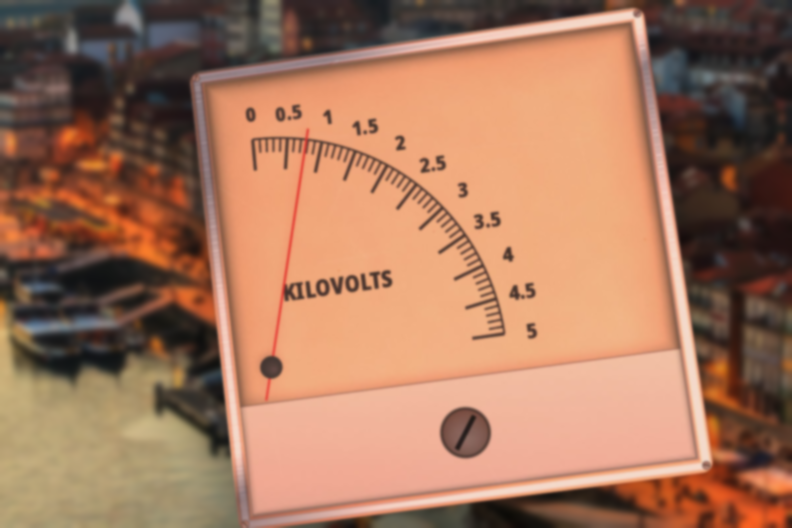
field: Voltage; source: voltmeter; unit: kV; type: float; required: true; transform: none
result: 0.8 kV
